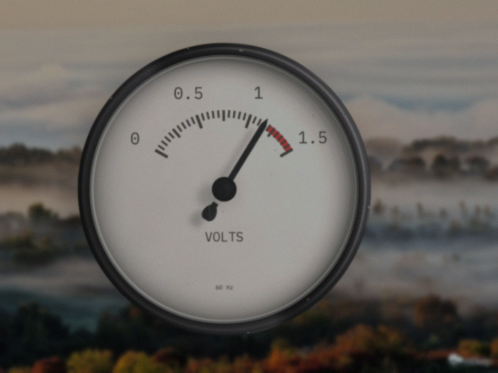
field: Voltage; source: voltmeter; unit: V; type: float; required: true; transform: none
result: 1.15 V
